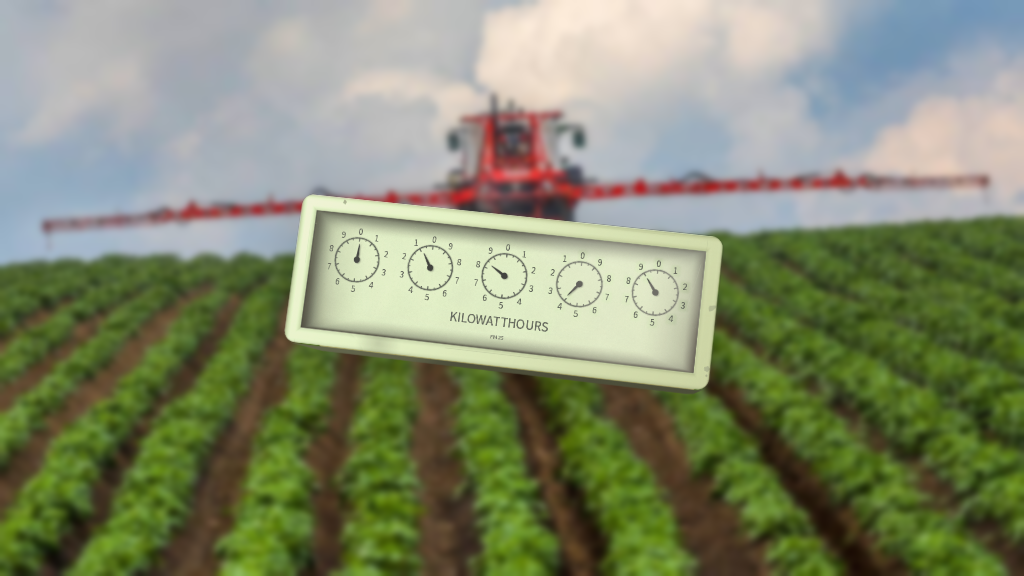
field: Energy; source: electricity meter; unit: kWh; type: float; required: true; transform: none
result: 839 kWh
